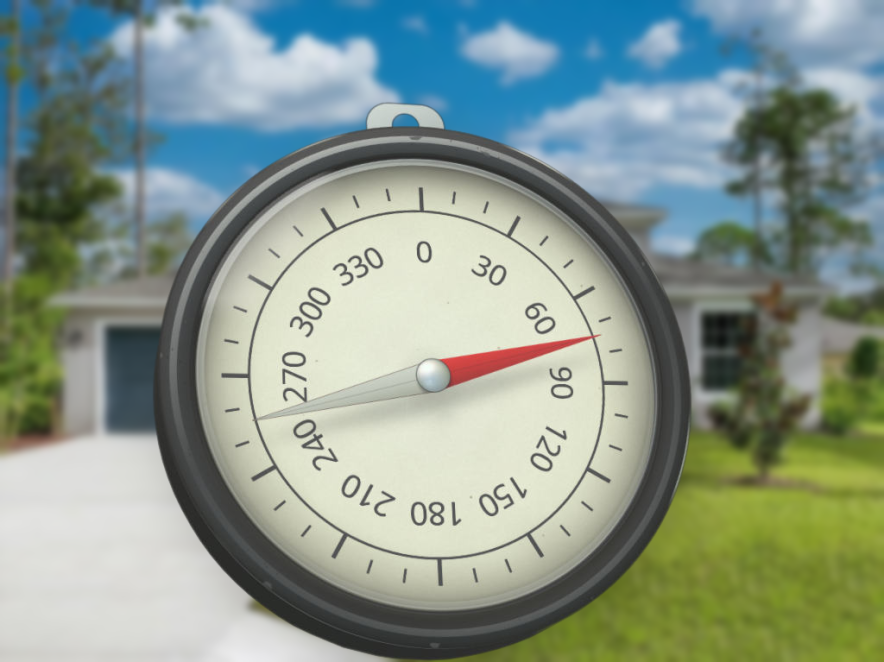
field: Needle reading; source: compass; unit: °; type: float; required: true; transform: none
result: 75 °
